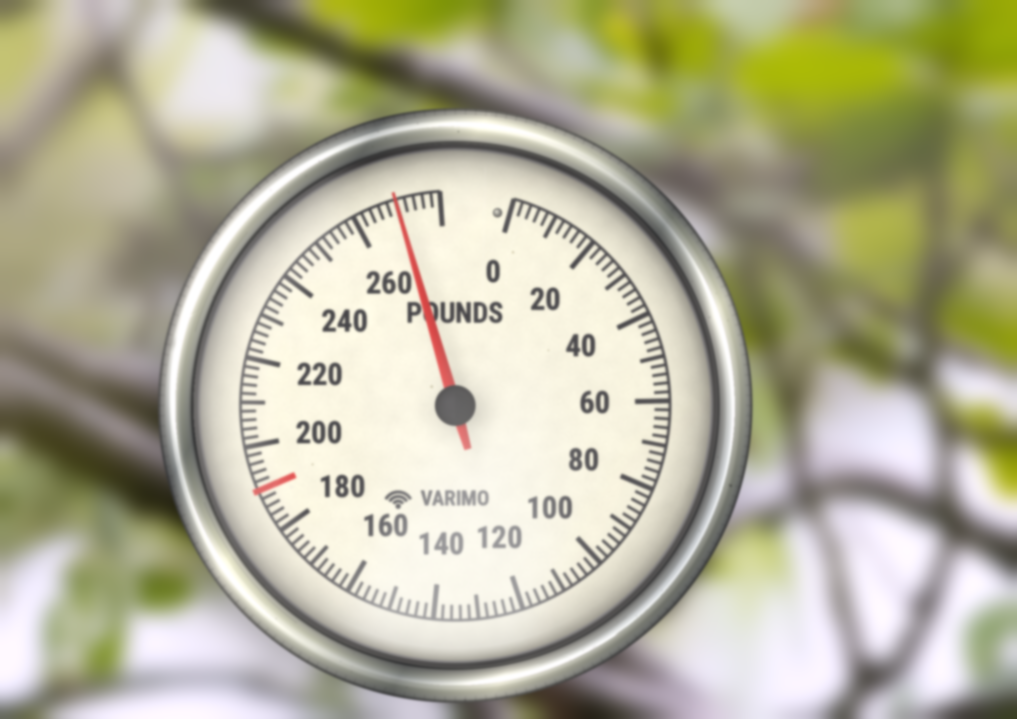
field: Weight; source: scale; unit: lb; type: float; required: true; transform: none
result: 270 lb
